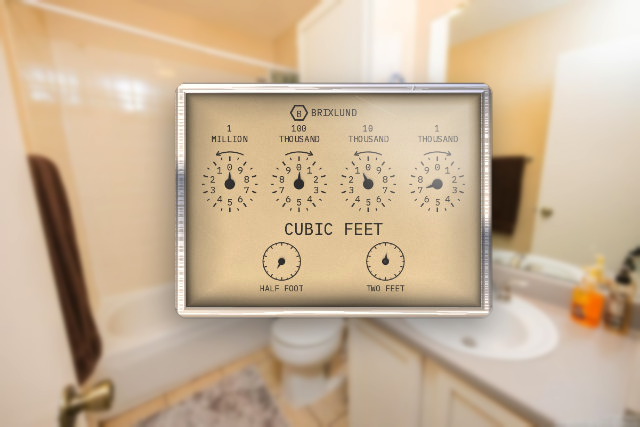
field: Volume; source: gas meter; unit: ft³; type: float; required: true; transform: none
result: 700 ft³
